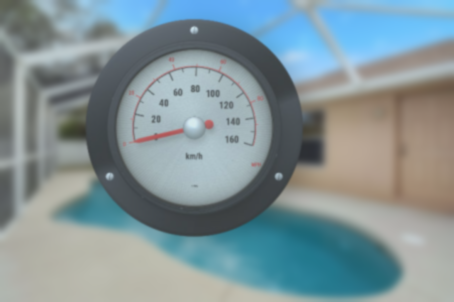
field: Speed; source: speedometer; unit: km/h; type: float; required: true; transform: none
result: 0 km/h
